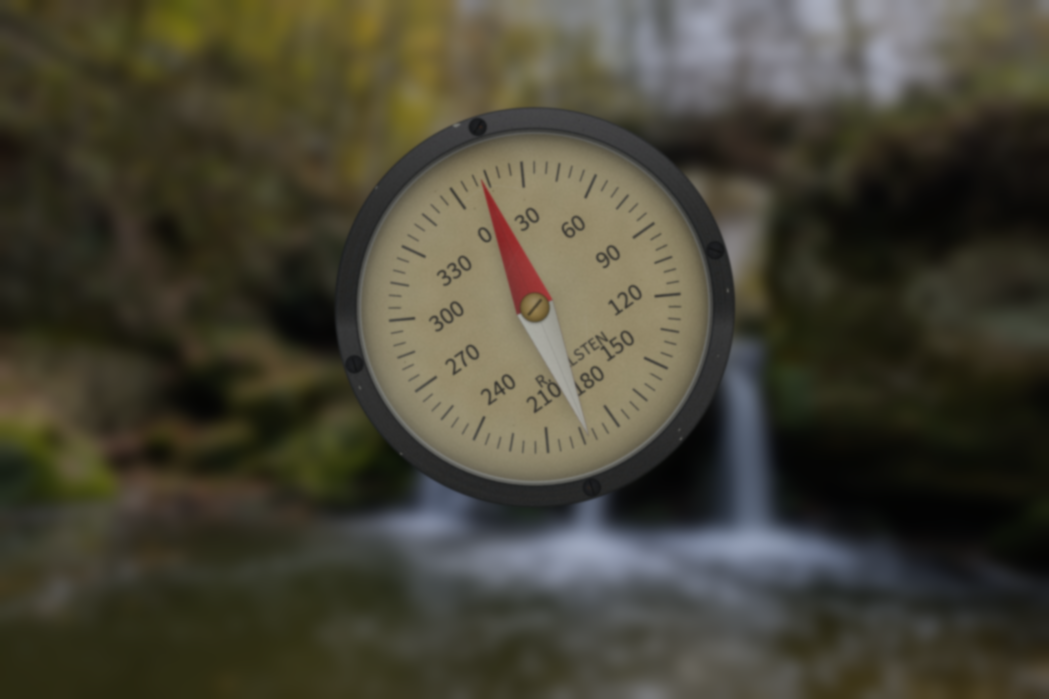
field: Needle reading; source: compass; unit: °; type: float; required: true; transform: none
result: 12.5 °
